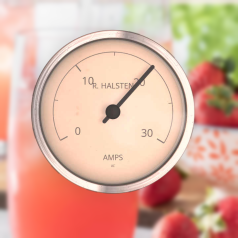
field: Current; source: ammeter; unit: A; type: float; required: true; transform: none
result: 20 A
